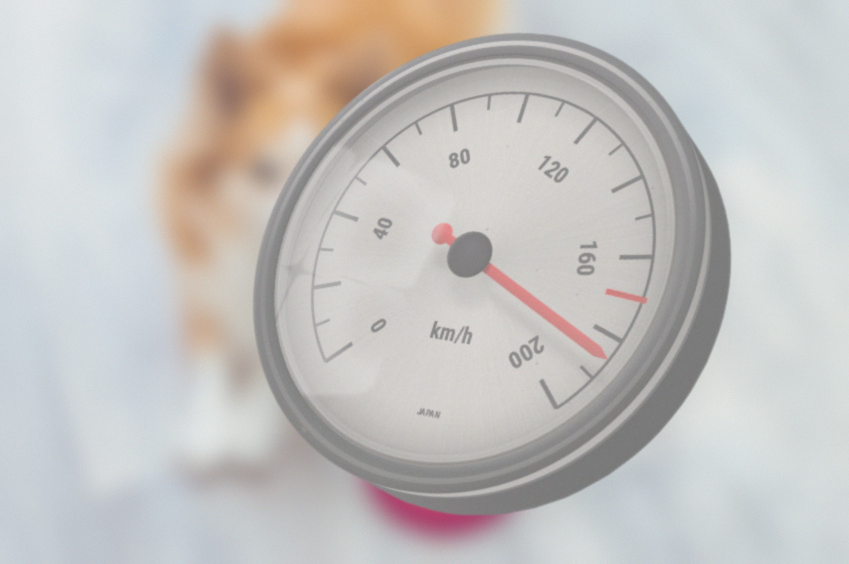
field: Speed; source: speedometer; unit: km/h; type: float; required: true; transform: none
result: 185 km/h
